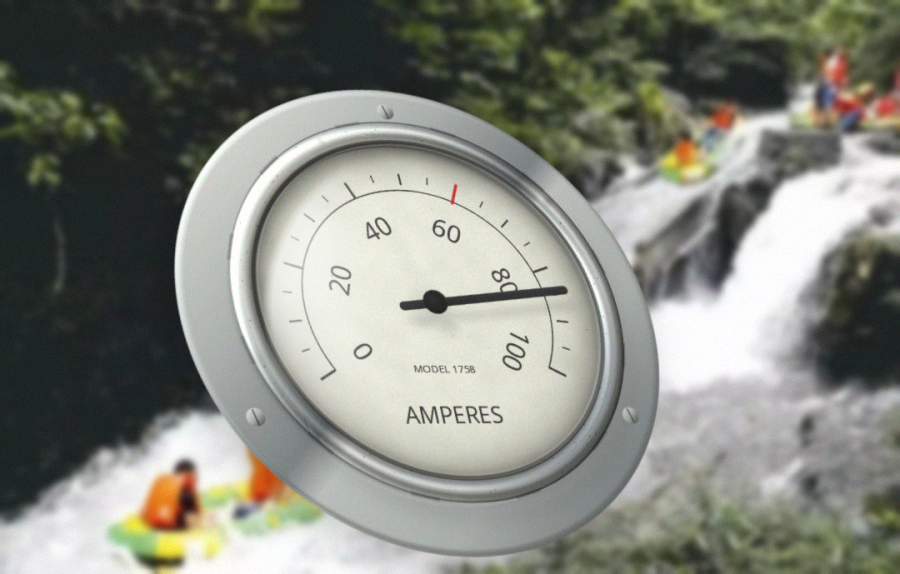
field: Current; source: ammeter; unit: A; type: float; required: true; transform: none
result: 85 A
